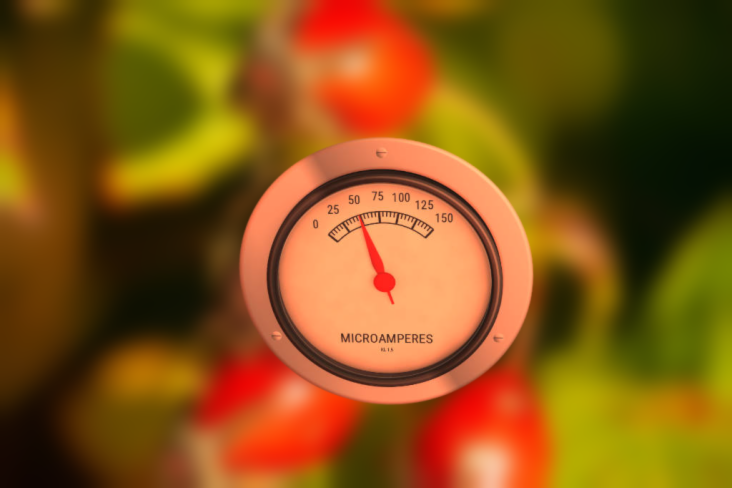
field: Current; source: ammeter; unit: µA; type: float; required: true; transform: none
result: 50 µA
